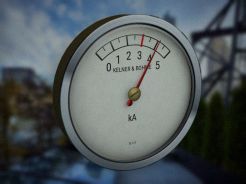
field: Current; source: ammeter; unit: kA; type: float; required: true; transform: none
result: 4 kA
